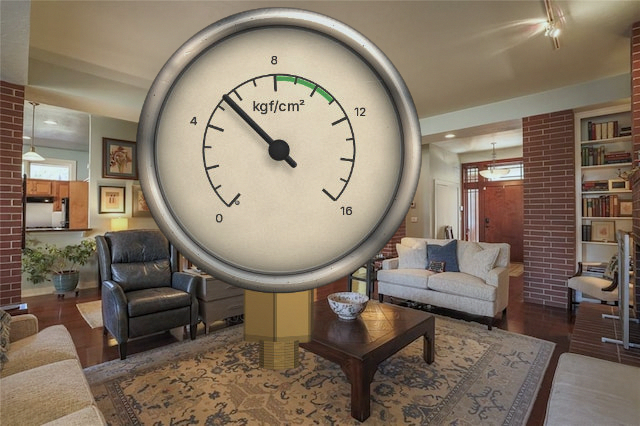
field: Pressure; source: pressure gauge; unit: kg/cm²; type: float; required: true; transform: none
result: 5.5 kg/cm²
